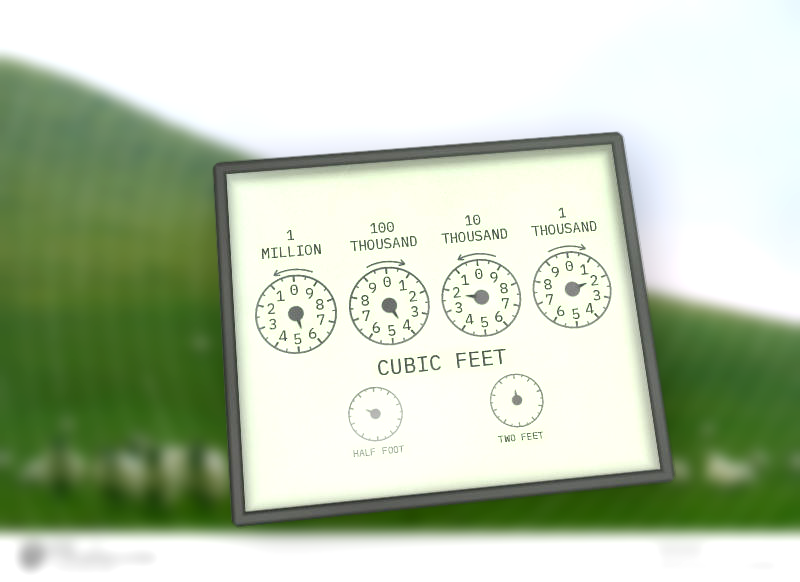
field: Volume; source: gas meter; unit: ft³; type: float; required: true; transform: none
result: 542200 ft³
